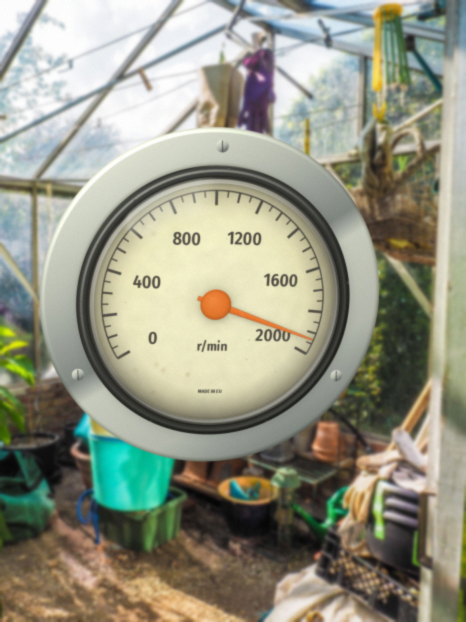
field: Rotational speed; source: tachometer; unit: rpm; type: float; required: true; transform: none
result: 1925 rpm
